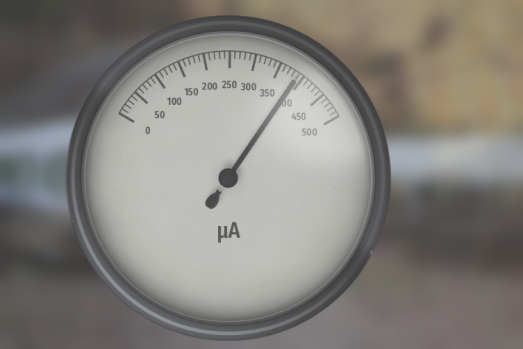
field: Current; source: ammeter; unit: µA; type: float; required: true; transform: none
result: 390 µA
